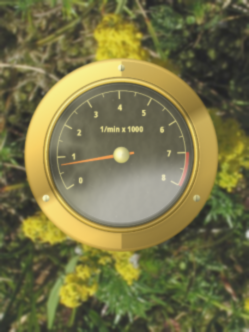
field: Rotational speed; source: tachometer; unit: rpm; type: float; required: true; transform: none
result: 750 rpm
